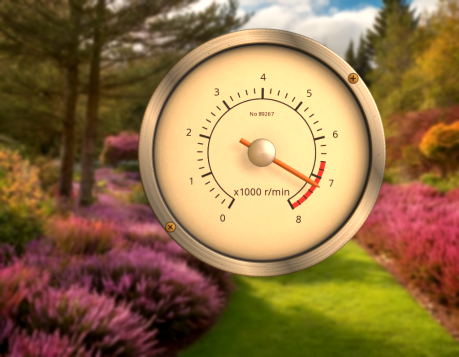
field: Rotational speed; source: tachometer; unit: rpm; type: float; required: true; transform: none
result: 7200 rpm
